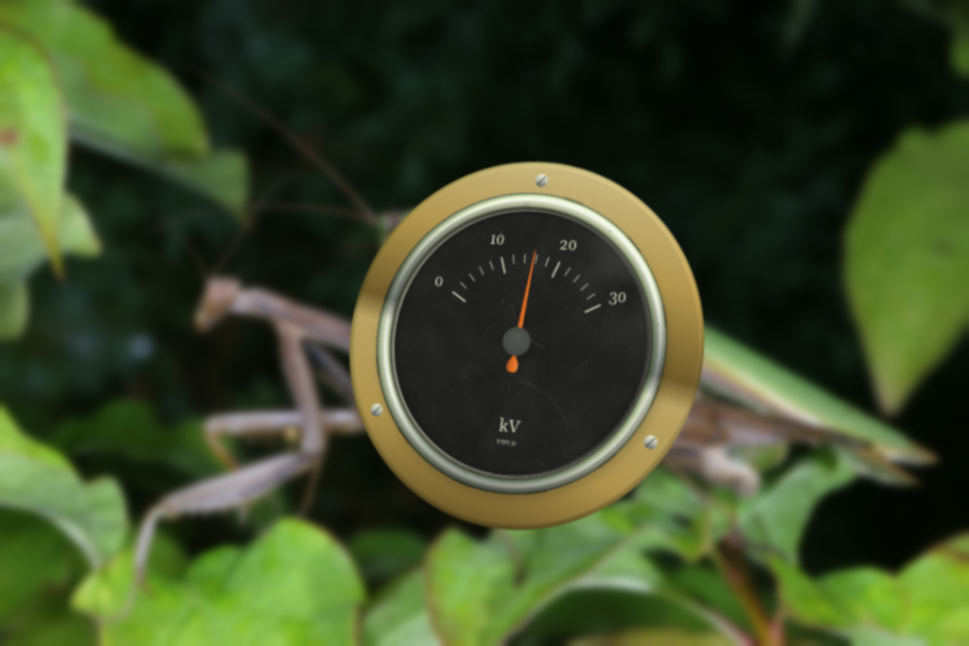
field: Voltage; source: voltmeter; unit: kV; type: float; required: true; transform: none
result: 16 kV
